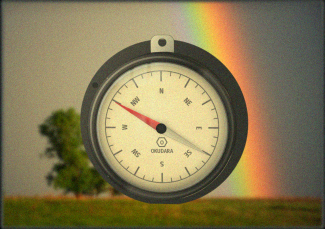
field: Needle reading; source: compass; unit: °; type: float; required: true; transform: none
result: 300 °
